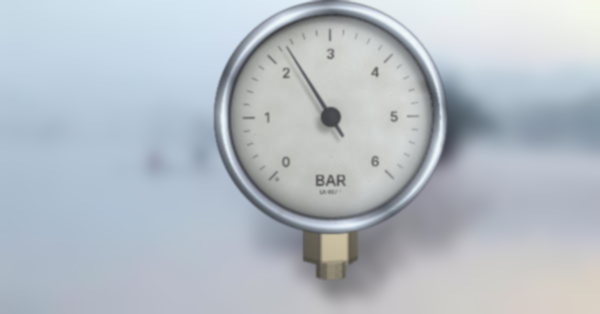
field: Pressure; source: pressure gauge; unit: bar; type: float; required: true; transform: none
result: 2.3 bar
